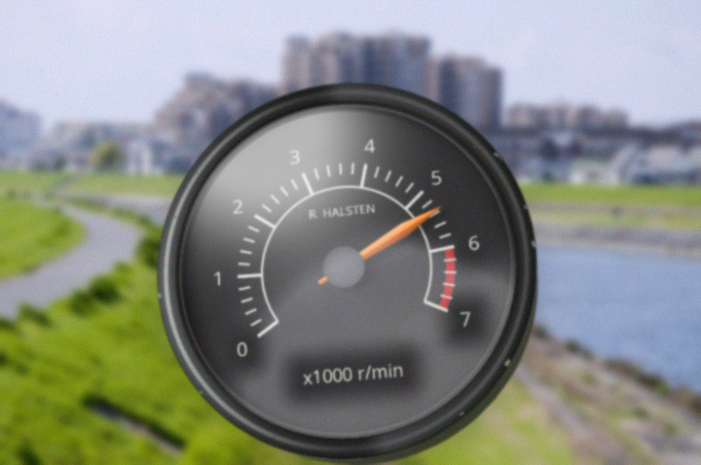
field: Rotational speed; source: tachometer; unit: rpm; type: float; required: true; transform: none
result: 5400 rpm
